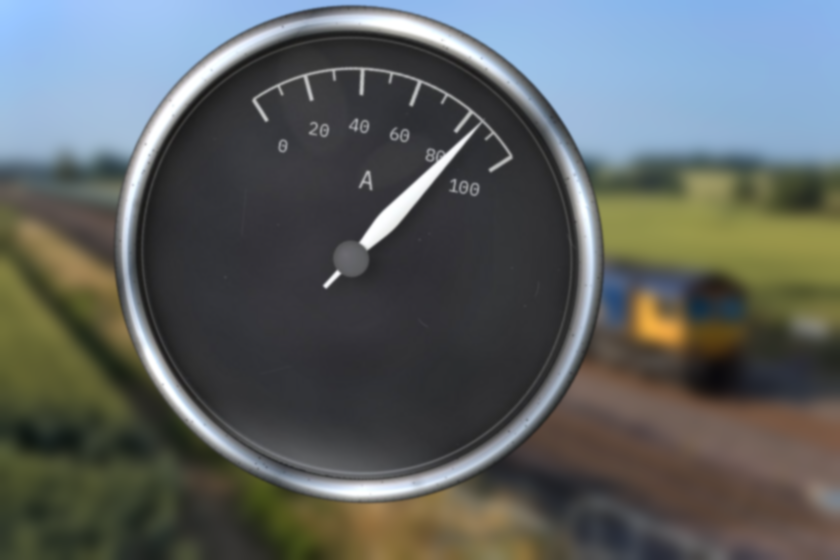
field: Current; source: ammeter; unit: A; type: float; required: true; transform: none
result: 85 A
